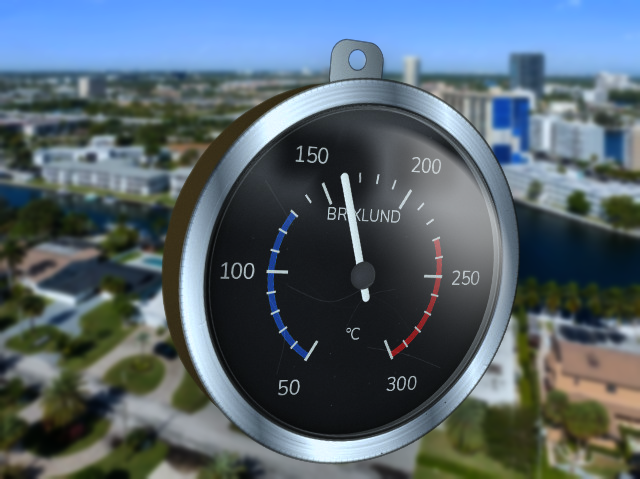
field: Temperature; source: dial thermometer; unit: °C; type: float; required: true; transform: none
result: 160 °C
